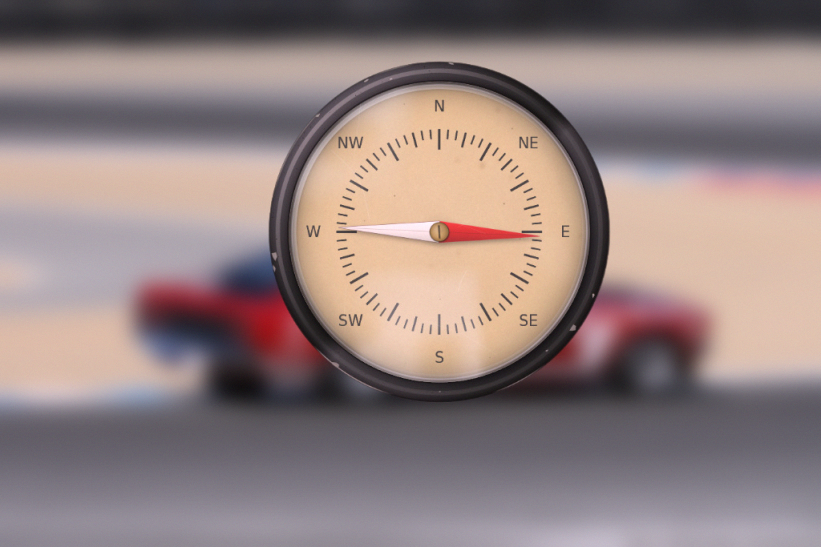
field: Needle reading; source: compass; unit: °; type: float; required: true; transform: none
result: 92.5 °
